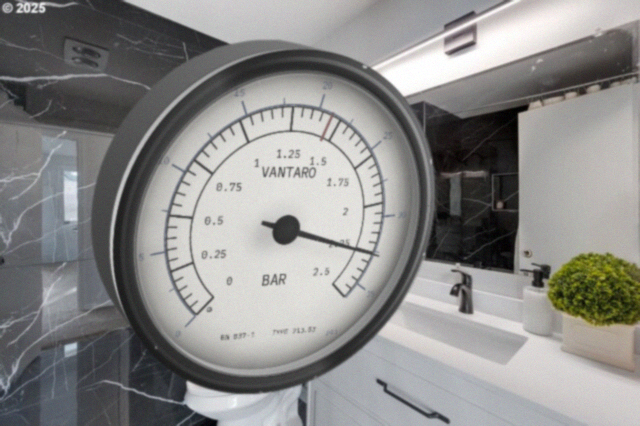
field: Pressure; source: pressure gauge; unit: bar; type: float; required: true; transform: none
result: 2.25 bar
